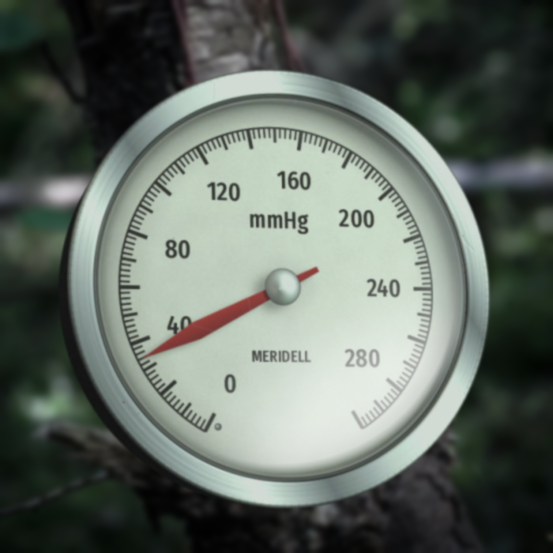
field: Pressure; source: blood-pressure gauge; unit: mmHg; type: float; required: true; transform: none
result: 34 mmHg
